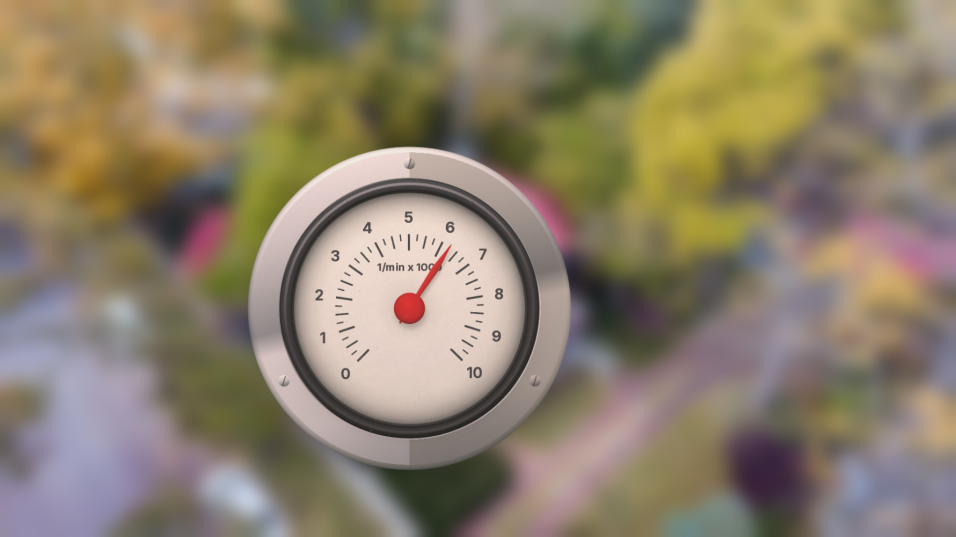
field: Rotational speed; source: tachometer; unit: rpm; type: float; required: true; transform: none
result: 6250 rpm
